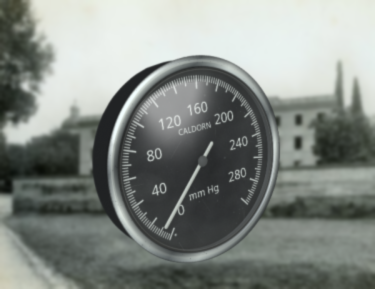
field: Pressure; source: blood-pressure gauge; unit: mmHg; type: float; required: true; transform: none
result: 10 mmHg
